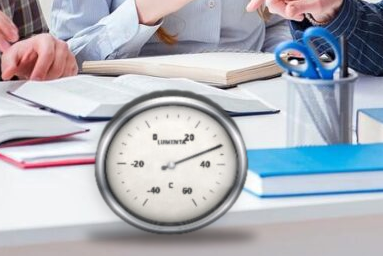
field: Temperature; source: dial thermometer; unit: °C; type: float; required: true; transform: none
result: 32 °C
